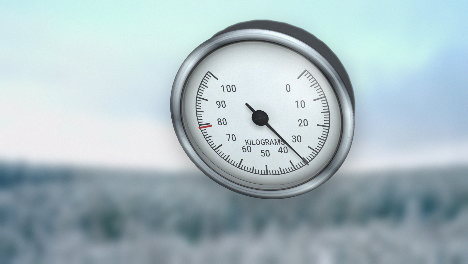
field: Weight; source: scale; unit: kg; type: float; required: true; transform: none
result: 35 kg
